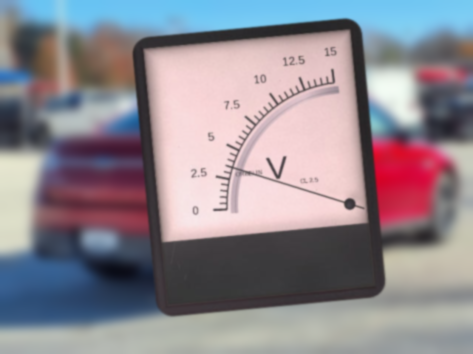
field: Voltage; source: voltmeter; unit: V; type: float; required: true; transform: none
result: 3.5 V
